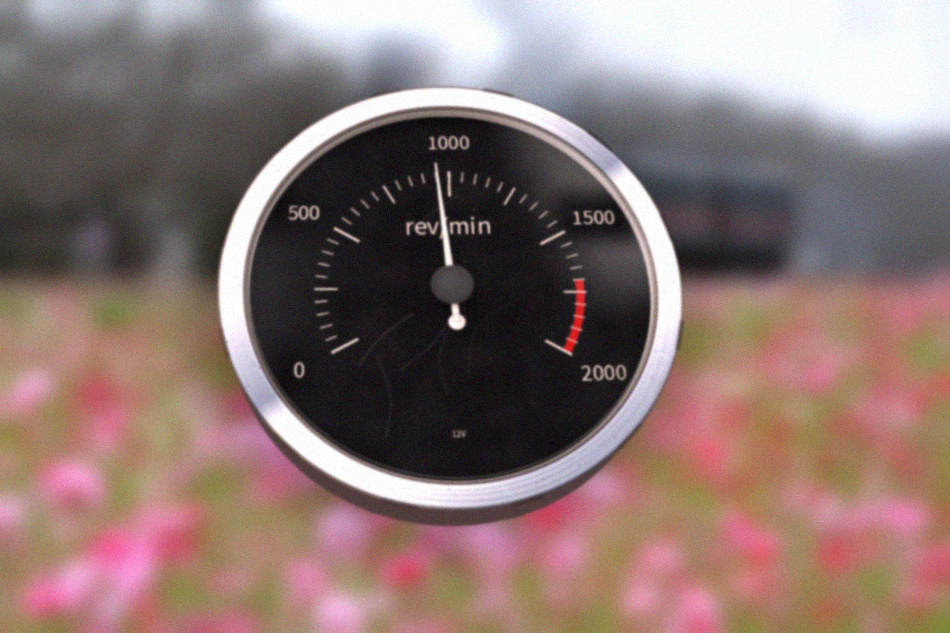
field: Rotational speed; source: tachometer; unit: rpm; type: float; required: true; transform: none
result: 950 rpm
